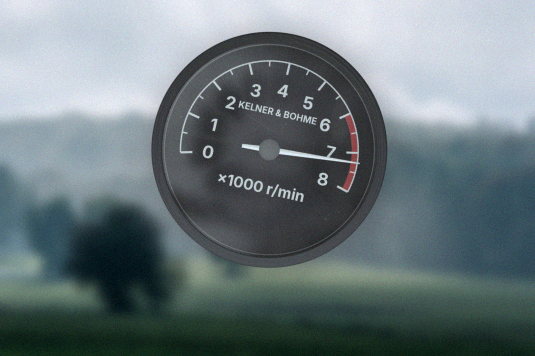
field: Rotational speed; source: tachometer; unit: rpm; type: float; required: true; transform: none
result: 7250 rpm
